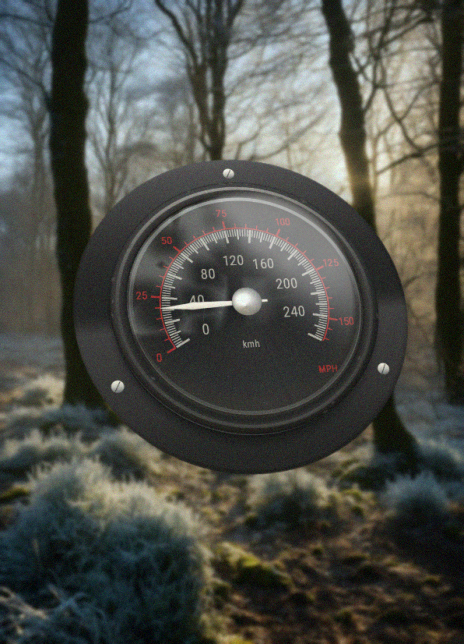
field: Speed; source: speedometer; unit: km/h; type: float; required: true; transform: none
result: 30 km/h
